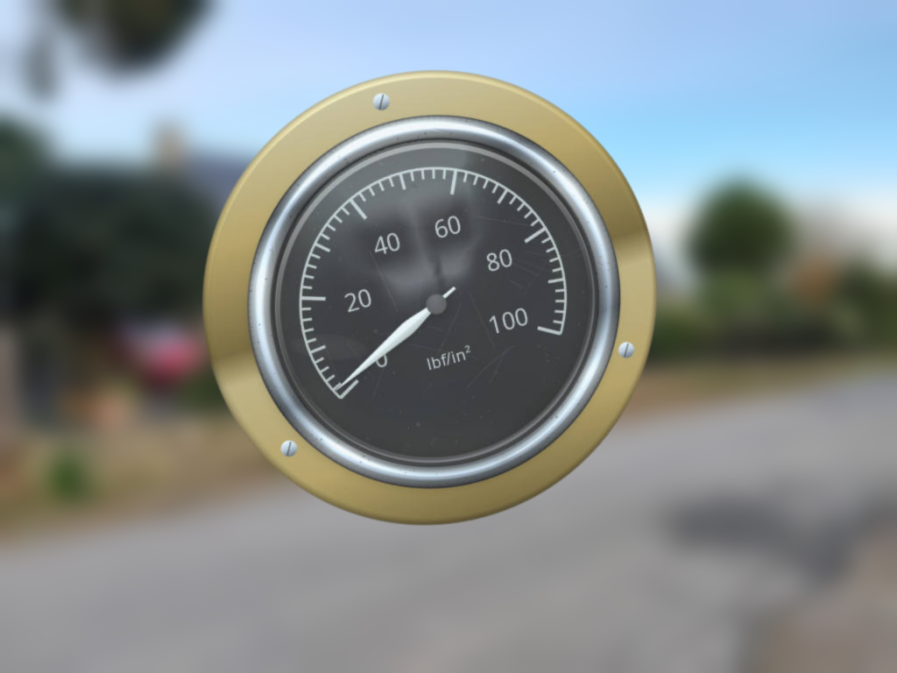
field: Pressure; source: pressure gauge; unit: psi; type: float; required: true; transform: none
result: 2 psi
